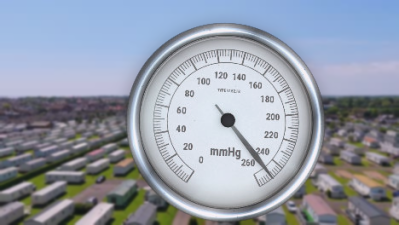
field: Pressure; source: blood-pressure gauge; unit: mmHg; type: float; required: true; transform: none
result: 250 mmHg
